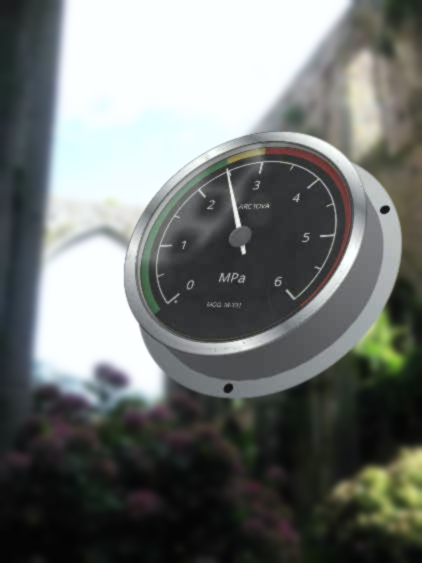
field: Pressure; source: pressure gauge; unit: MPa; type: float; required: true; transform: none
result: 2.5 MPa
